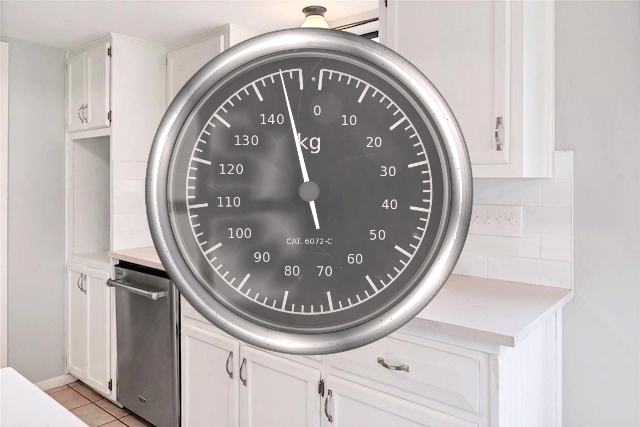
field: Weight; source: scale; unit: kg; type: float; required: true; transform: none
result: 146 kg
